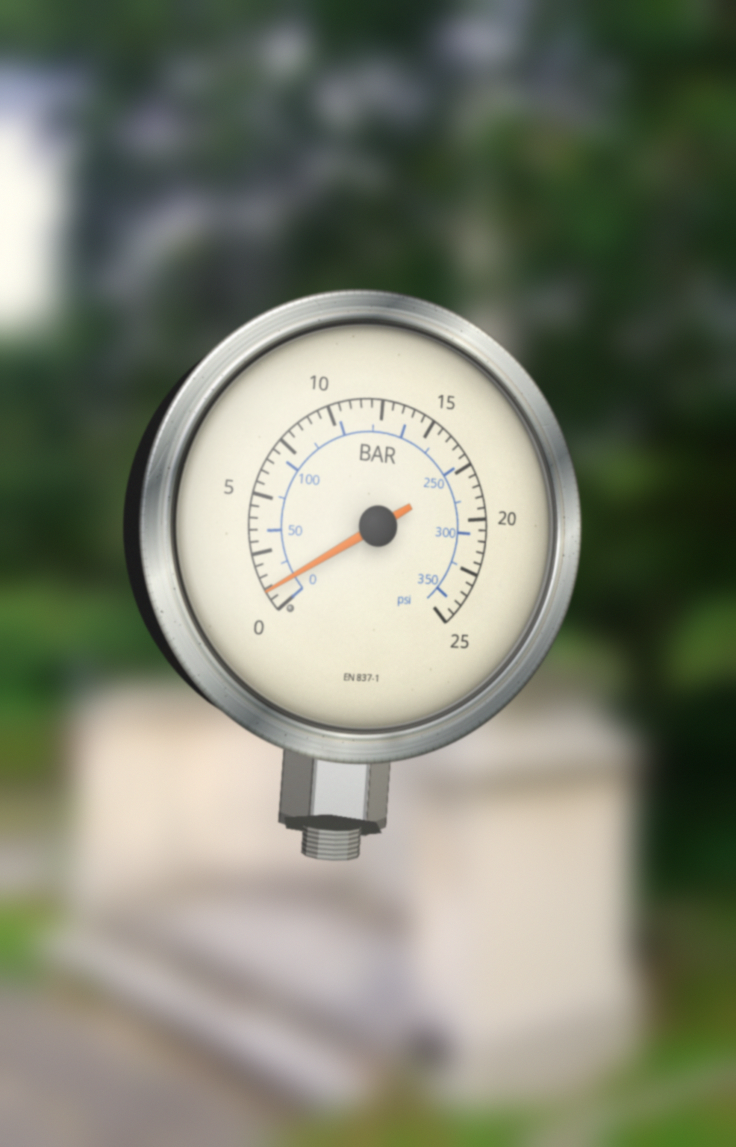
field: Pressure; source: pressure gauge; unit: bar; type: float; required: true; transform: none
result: 1 bar
